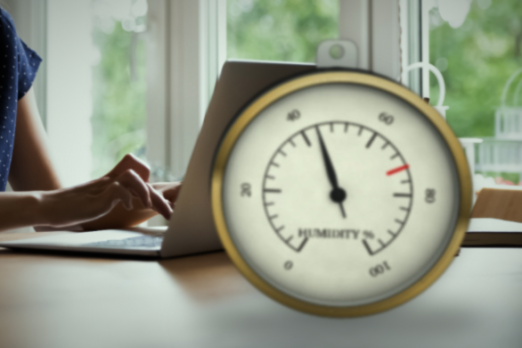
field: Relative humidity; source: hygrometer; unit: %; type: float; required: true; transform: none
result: 44 %
